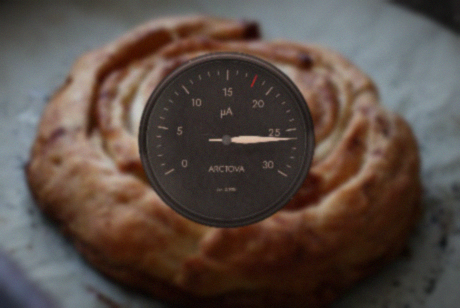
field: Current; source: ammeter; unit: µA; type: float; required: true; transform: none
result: 26 µA
